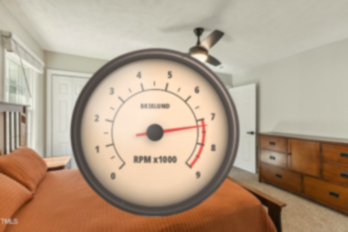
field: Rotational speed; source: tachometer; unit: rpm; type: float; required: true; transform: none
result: 7250 rpm
